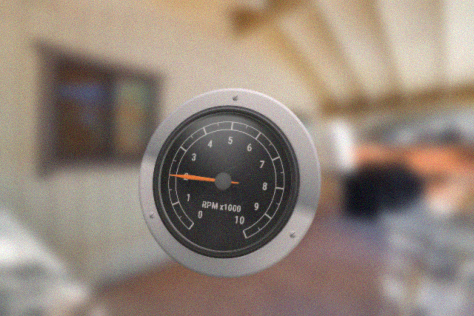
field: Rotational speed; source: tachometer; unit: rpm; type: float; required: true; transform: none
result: 2000 rpm
